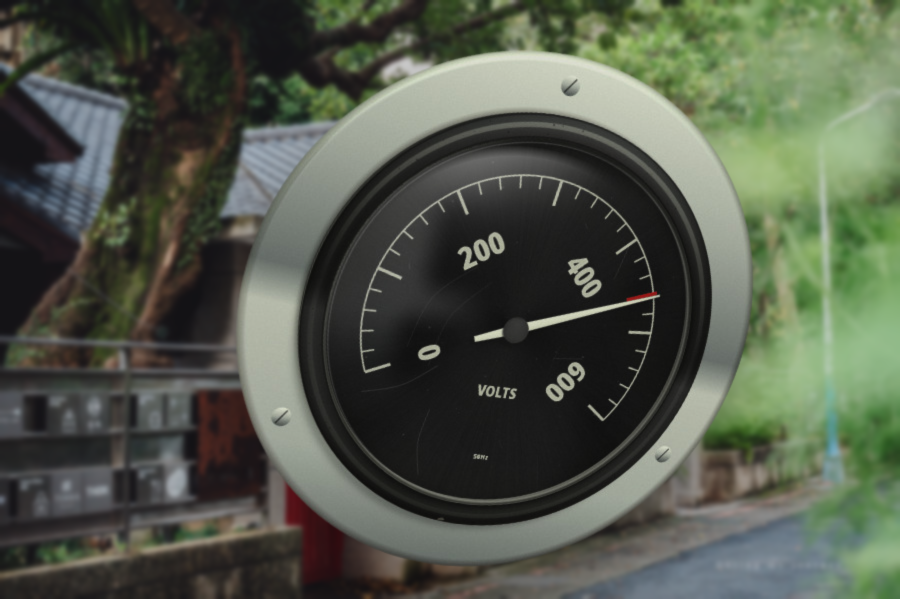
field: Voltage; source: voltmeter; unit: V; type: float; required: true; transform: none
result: 460 V
